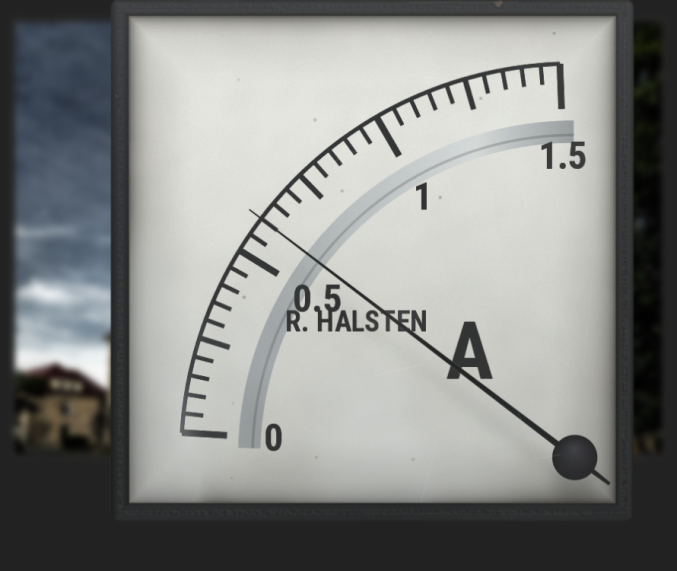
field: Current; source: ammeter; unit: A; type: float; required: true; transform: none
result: 0.6 A
